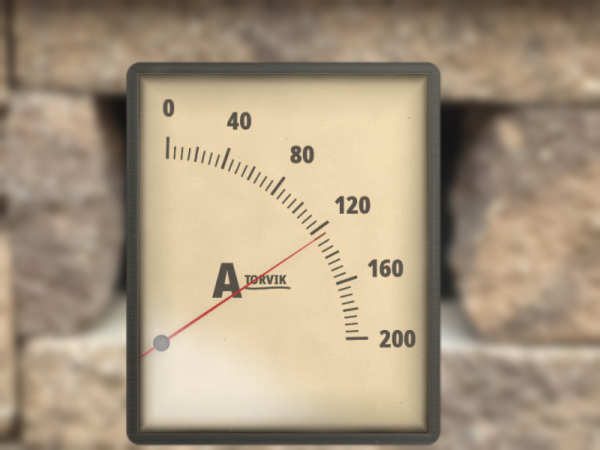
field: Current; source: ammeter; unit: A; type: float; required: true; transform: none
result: 125 A
